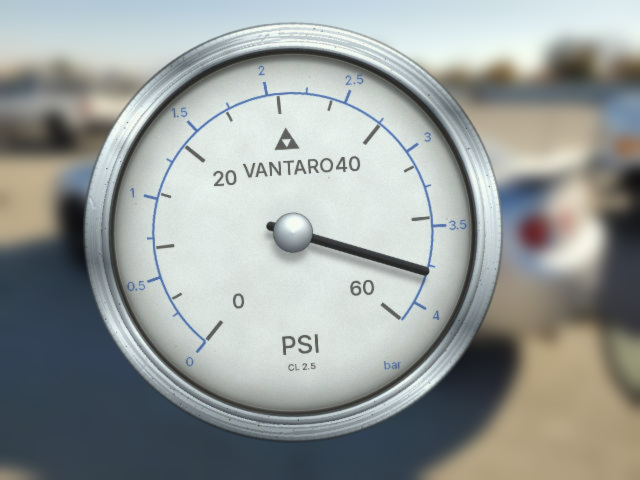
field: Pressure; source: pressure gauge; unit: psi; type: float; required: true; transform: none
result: 55 psi
